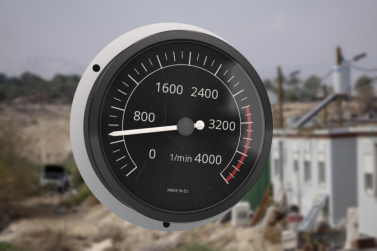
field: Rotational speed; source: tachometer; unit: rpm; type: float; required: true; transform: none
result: 500 rpm
